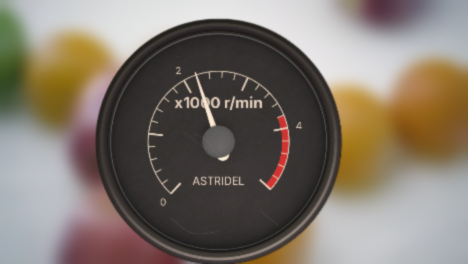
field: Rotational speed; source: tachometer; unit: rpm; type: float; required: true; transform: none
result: 2200 rpm
